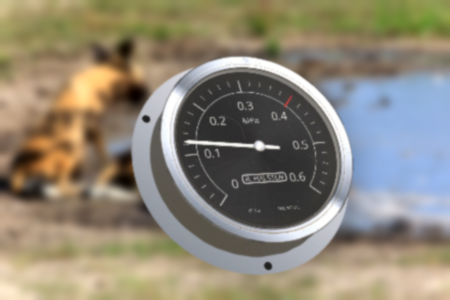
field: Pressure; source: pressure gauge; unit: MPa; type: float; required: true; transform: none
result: 0.12 MPa
